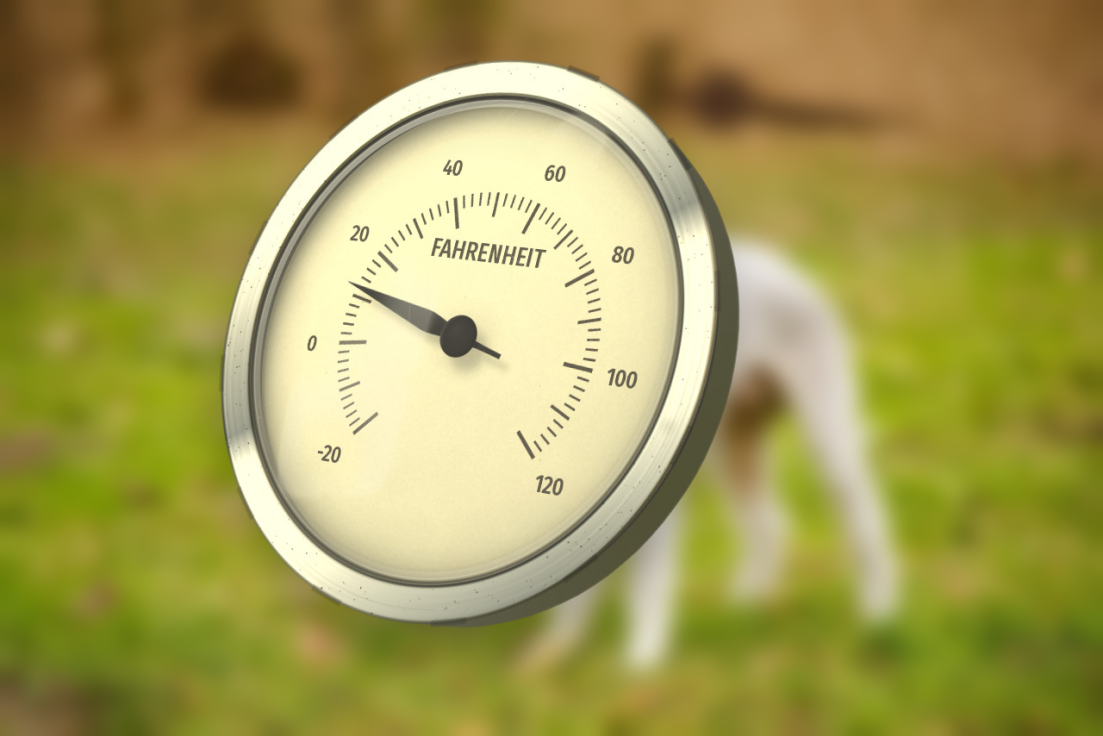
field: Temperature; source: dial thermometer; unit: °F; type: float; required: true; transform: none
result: 12 °F
